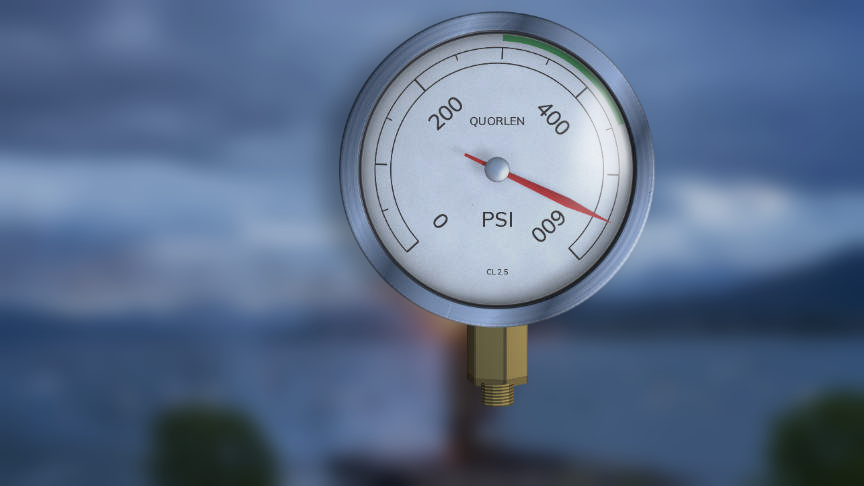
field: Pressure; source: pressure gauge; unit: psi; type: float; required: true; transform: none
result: 550 psi
